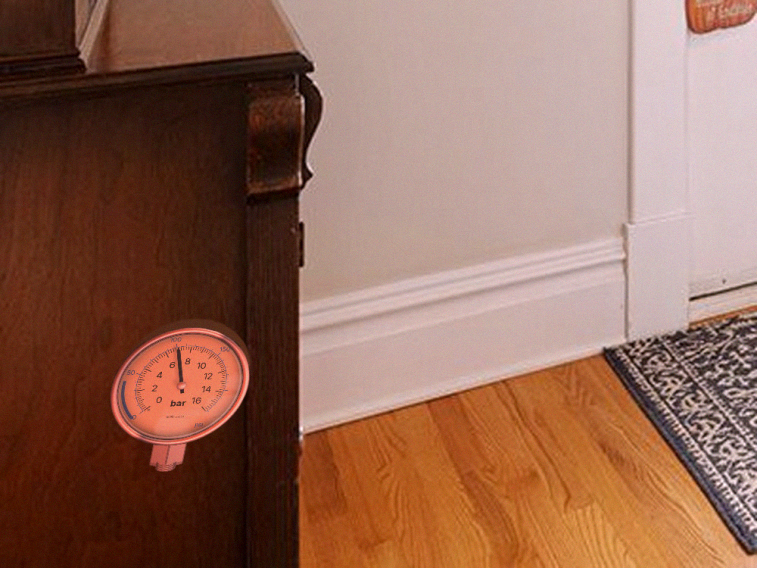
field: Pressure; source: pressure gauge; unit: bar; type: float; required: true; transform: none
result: 7 bar
